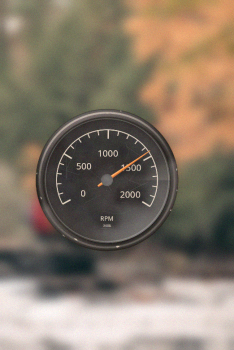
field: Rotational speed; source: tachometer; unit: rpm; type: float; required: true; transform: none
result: 1450 rpm
